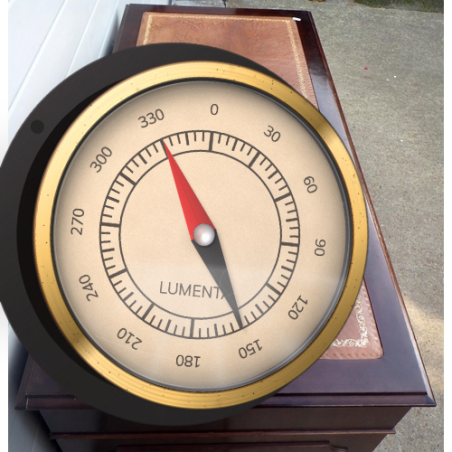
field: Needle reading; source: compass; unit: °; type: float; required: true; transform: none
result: 330 °
